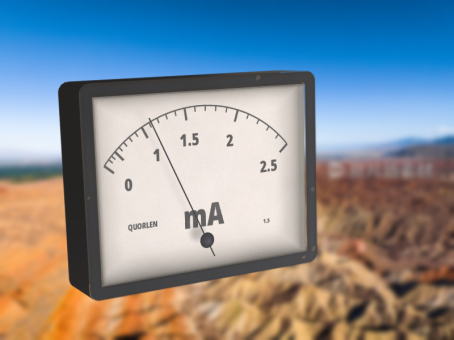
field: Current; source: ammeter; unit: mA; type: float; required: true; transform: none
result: 1.1 mA
